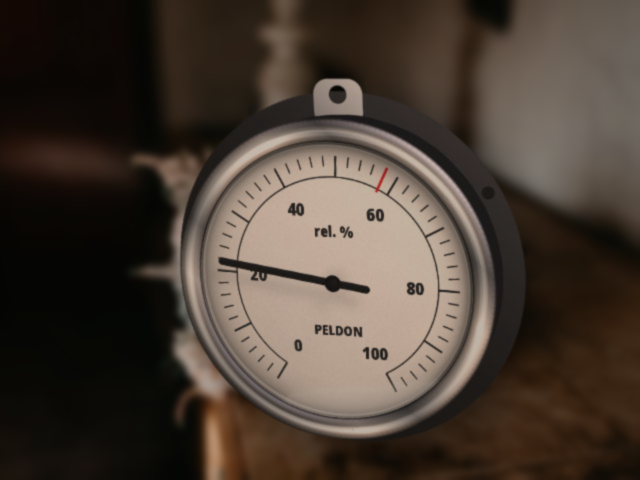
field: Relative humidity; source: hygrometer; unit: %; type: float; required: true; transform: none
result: 22 %
